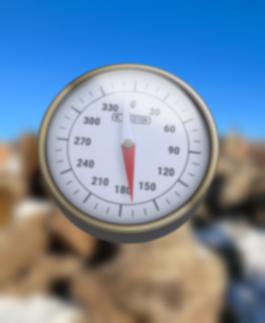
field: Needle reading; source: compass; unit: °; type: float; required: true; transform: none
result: 170 °
